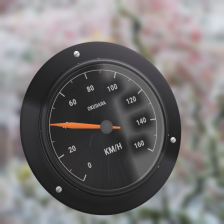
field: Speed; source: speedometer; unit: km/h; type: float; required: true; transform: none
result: 40 km/h
